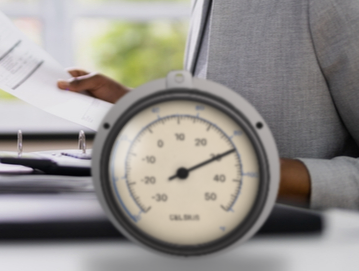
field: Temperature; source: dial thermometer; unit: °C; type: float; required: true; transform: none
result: 30 °C
